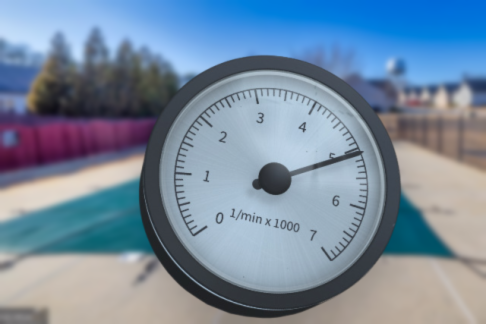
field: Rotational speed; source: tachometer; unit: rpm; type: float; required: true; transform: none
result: 5100 rpm
